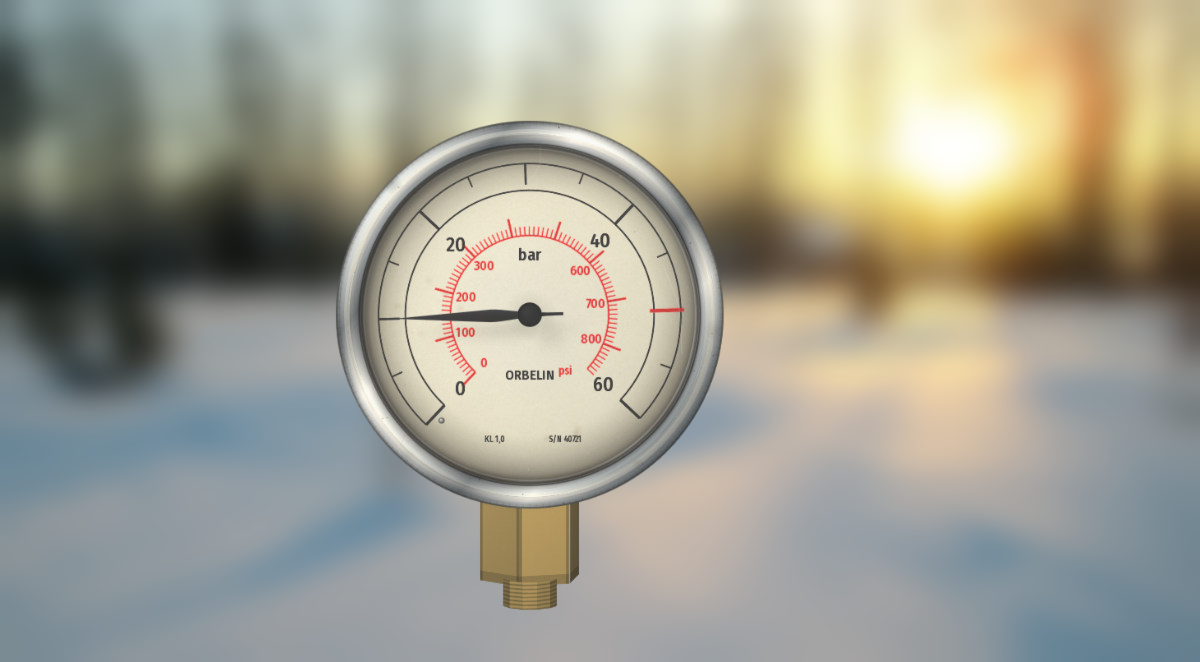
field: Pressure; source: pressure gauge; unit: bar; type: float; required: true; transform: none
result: 10 bar
